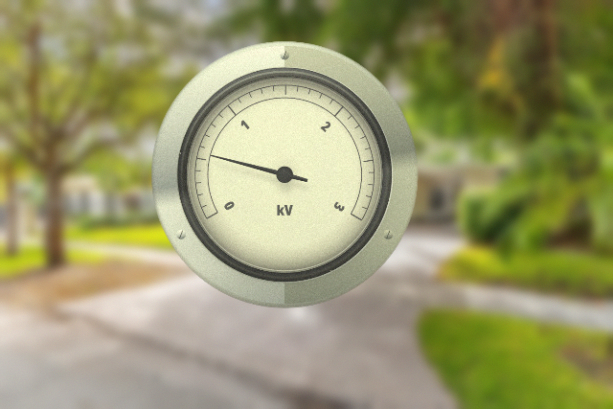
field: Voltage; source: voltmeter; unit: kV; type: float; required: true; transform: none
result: 0.55 kV
